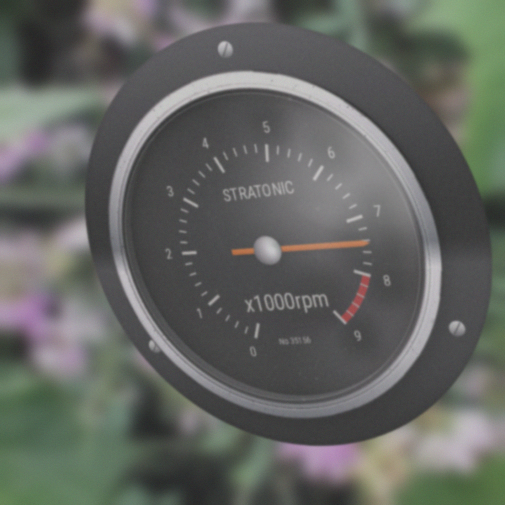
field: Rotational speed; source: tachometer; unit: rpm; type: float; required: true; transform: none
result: 7400 rpm
